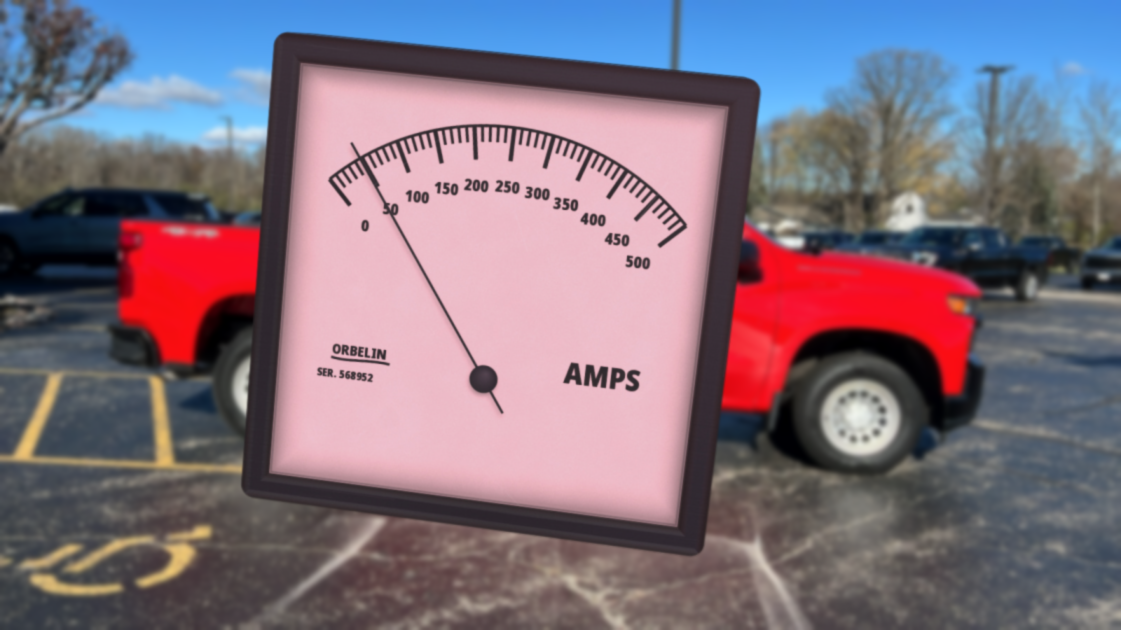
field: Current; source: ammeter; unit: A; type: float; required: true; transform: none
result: 50 A
